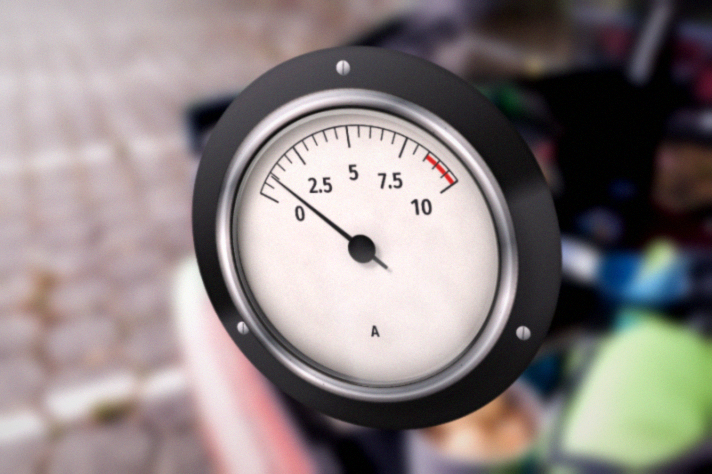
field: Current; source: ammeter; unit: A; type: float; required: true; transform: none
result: 1 A
